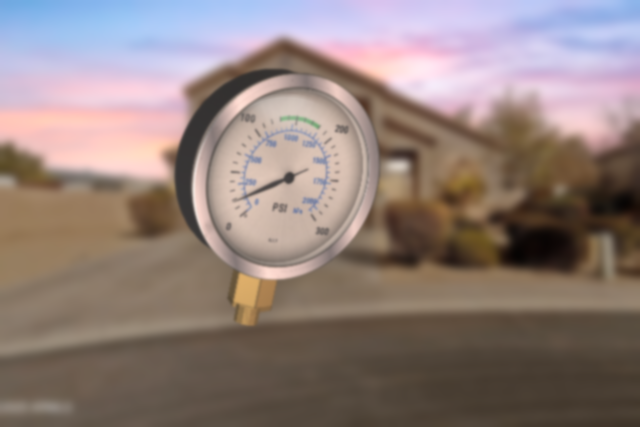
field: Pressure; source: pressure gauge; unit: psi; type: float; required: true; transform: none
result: 20 psi
